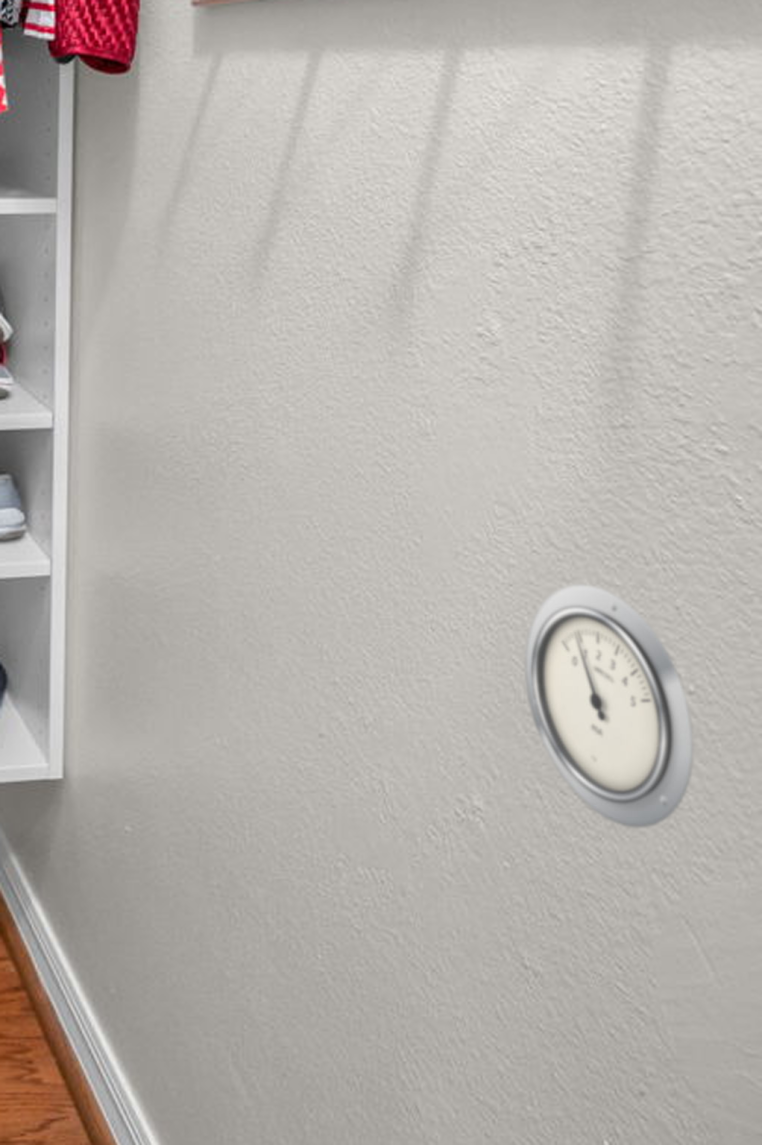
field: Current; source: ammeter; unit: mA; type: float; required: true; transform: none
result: 1 mA
